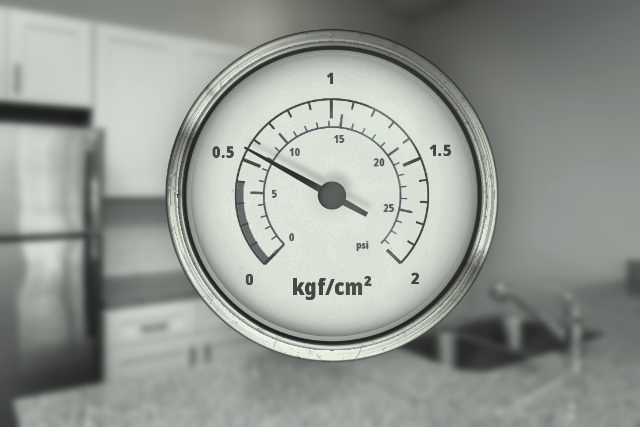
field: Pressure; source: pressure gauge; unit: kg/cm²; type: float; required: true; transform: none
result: 0.55 kg/cm²
